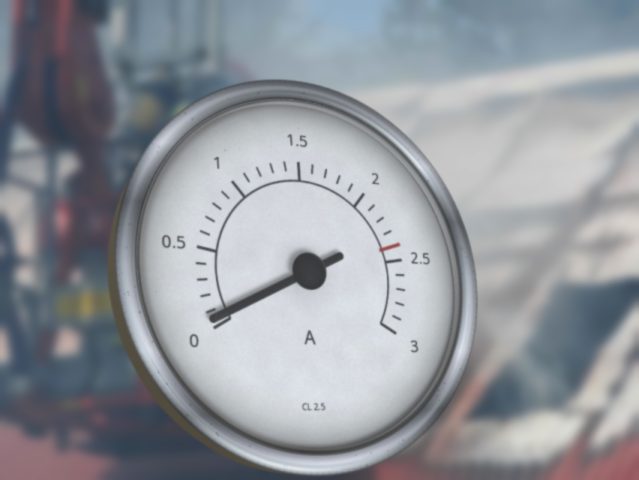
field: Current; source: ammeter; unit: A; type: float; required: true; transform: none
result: 0.05 A
